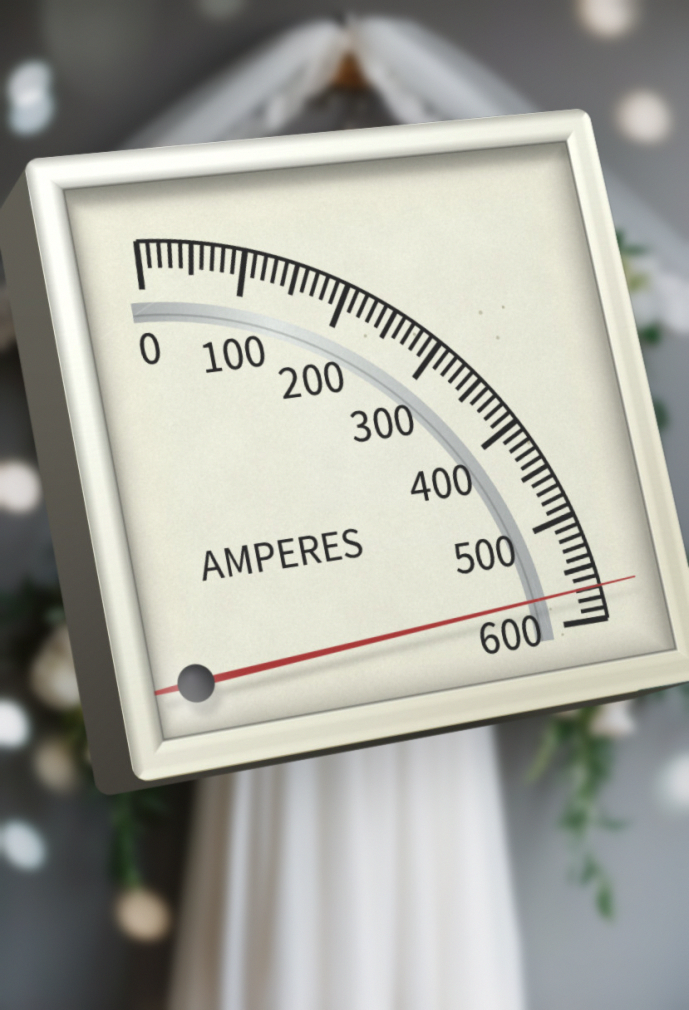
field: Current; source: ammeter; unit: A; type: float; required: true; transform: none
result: 570 A
